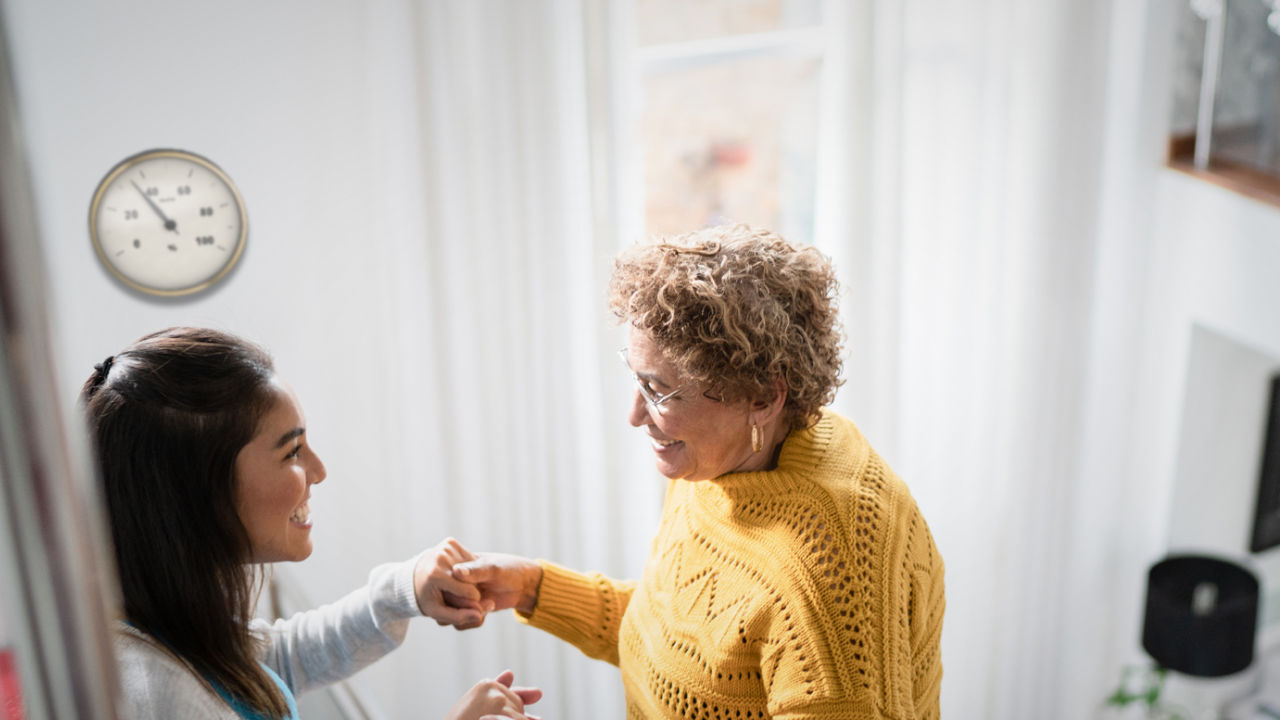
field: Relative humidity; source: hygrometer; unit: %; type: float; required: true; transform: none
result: 35 %
